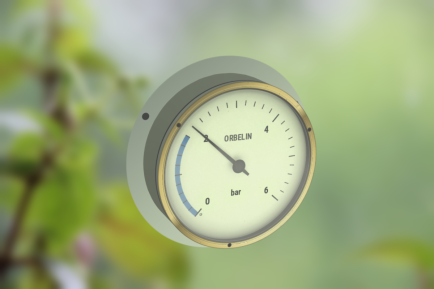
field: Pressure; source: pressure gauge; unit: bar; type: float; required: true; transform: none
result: 2 bar
